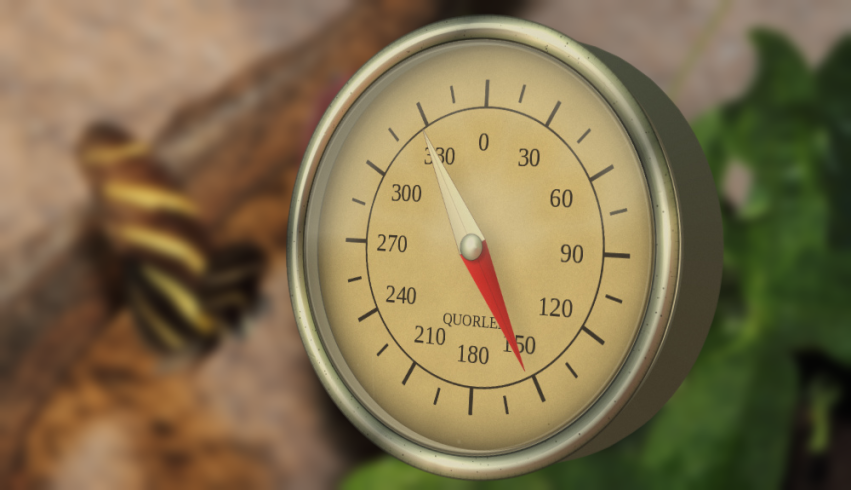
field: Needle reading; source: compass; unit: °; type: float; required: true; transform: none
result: 150 °
